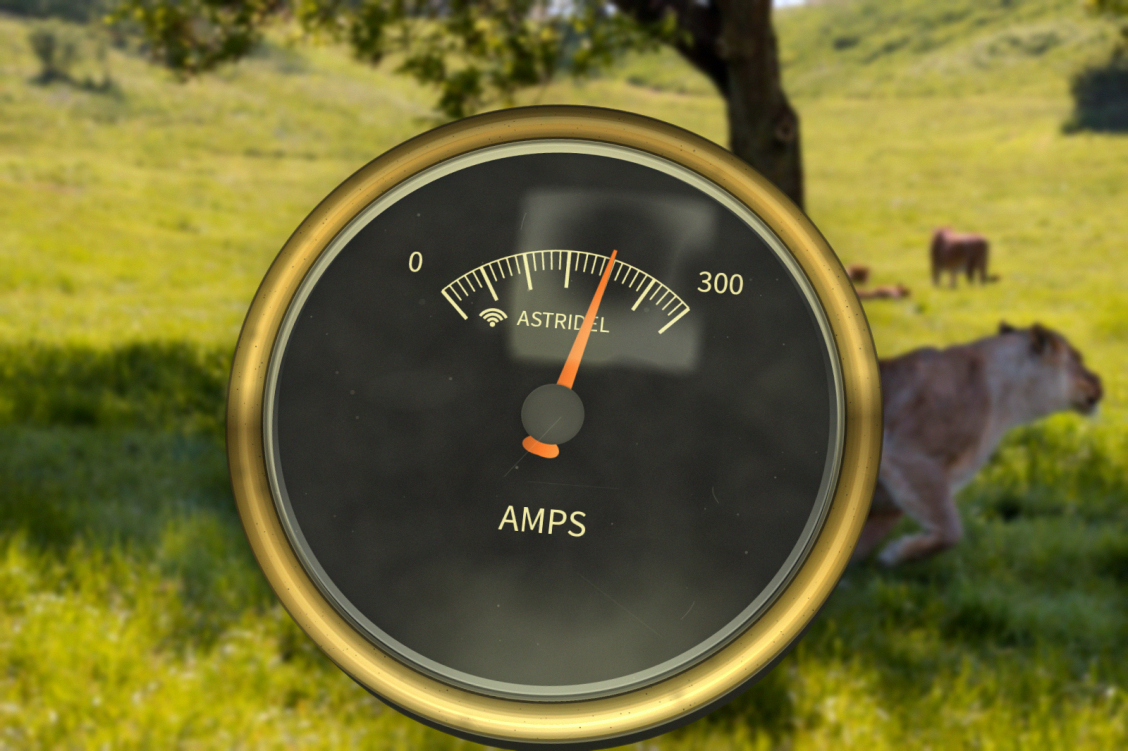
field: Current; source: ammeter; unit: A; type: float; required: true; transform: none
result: 200 A
